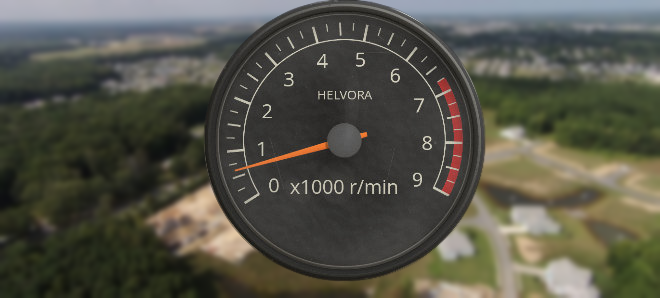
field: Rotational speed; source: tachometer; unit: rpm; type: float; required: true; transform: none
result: 625 rpm
